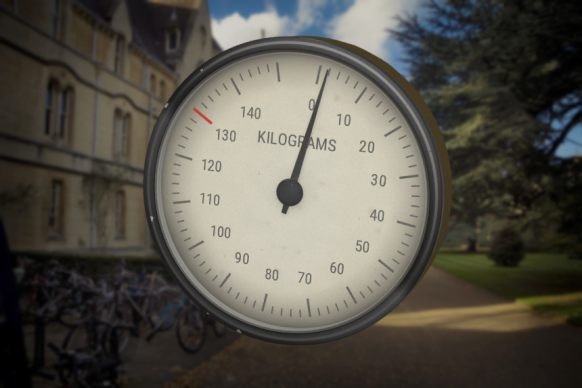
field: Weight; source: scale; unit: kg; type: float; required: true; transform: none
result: 2 kg
